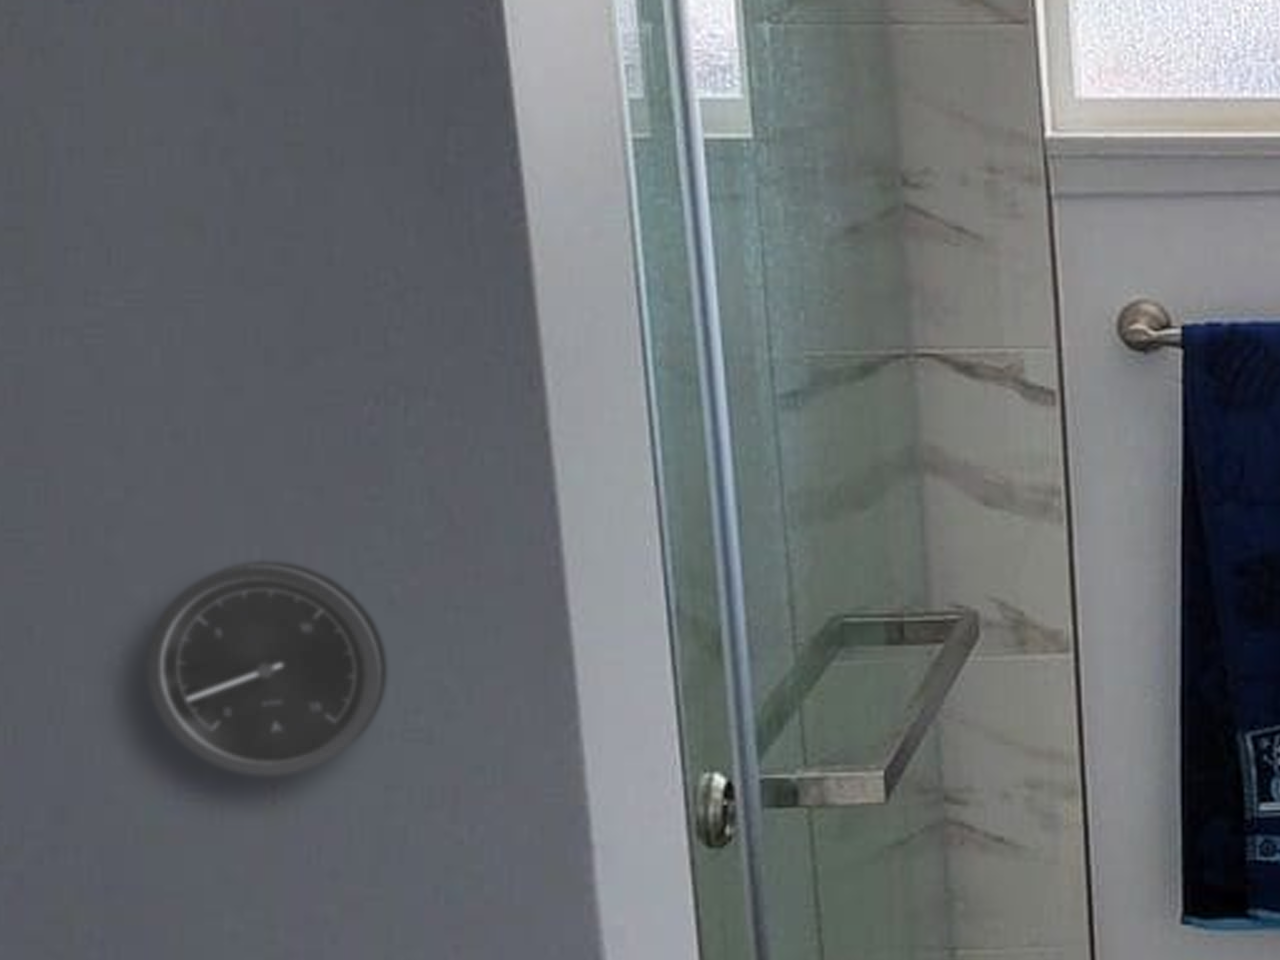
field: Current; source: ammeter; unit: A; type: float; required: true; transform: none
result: 1.5 A
